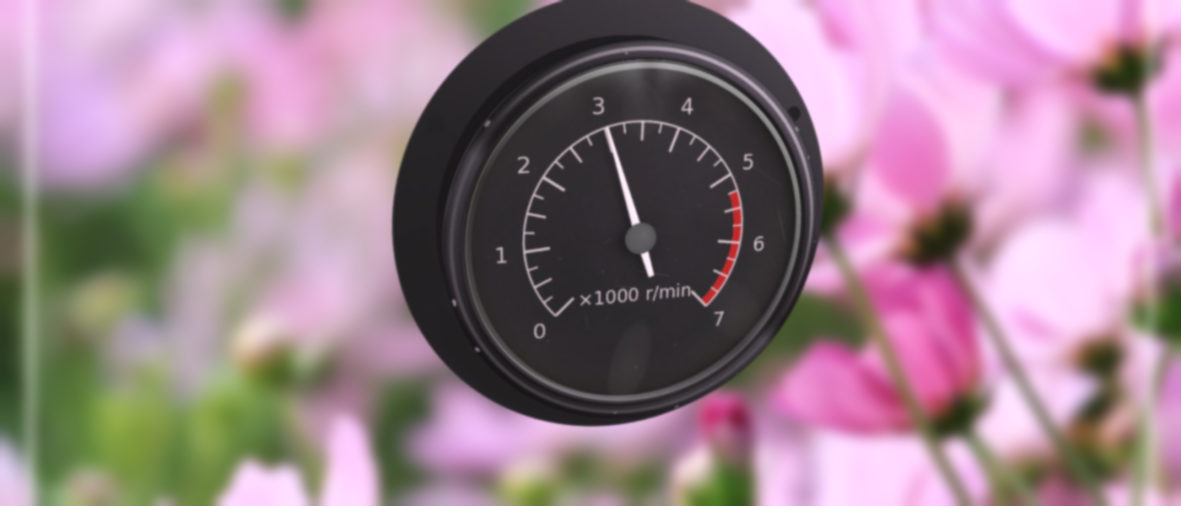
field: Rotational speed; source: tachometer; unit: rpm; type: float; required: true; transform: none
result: 3000 rpm
